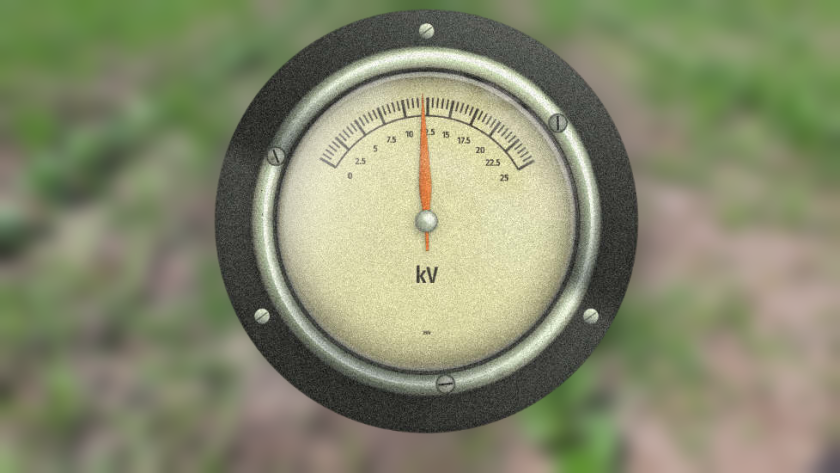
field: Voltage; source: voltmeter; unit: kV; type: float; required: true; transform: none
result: 12 kV
